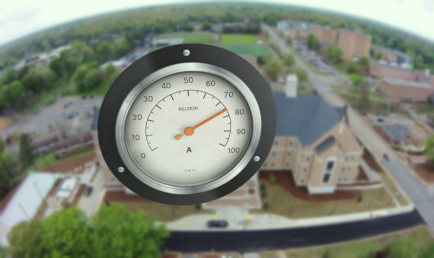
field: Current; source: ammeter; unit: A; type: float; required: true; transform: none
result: 75 A
